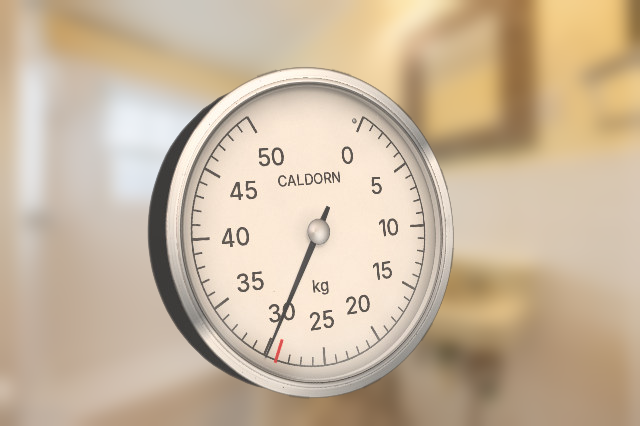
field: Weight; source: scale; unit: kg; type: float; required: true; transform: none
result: 30 kg
